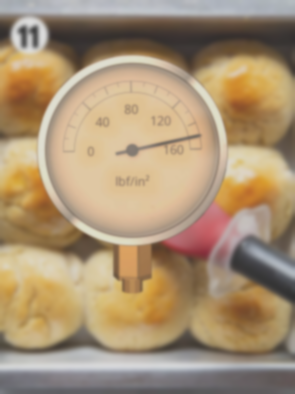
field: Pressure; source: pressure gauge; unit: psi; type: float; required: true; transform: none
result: 150 psi
